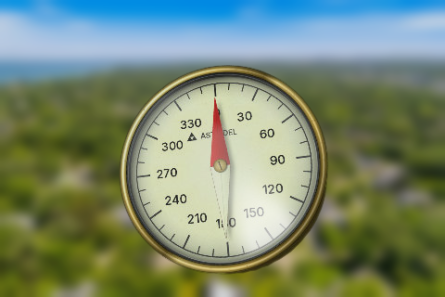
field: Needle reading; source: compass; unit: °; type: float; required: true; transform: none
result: 0 °
